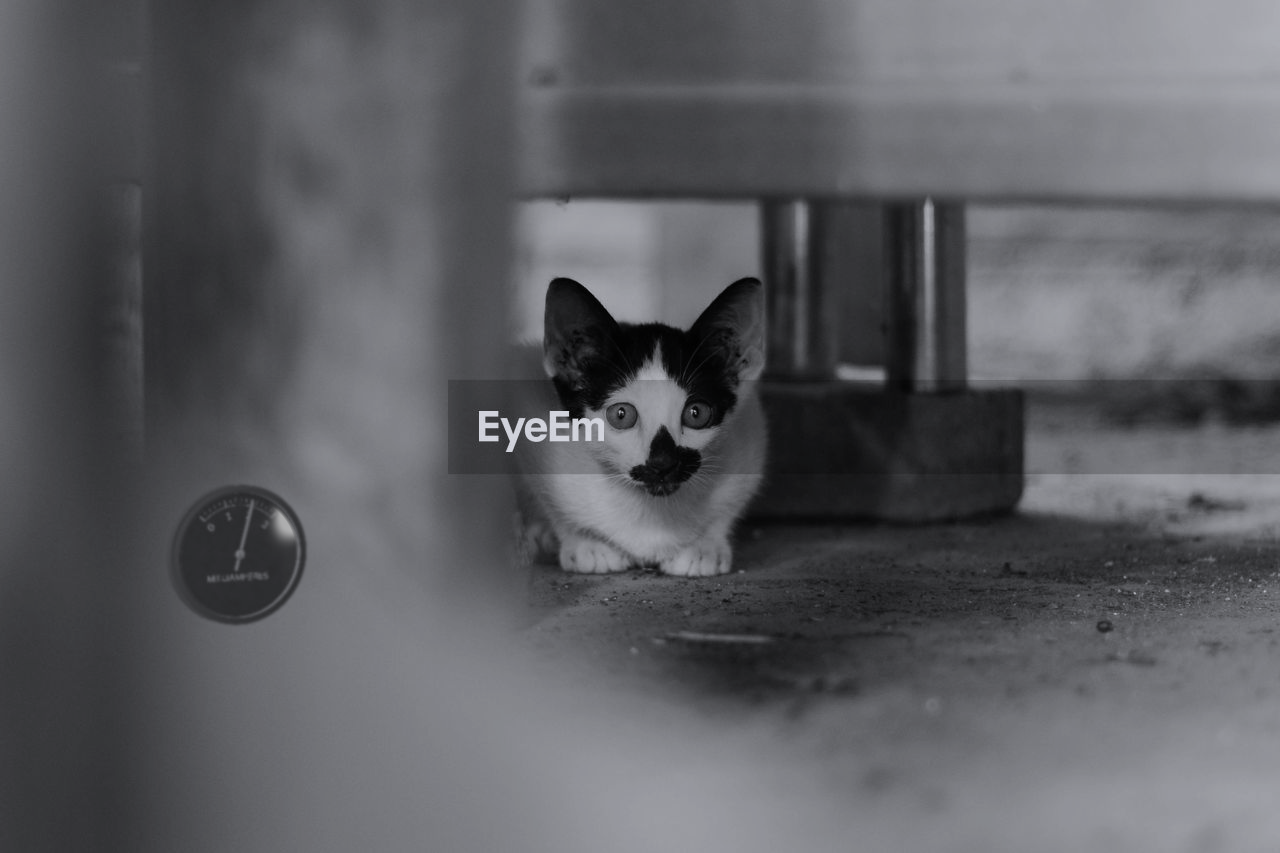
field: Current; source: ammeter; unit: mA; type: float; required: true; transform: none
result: 2 mA
